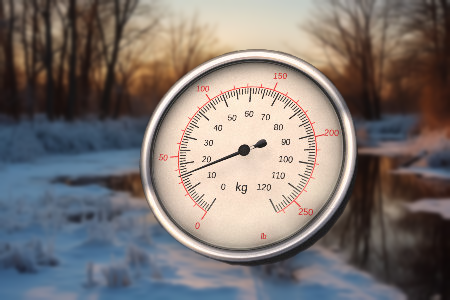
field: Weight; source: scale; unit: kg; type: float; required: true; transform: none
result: 15 kg
